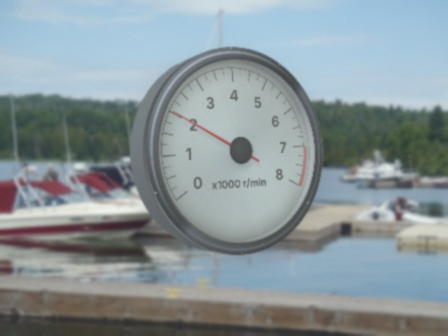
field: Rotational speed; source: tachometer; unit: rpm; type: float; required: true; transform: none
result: 2000 rpm
